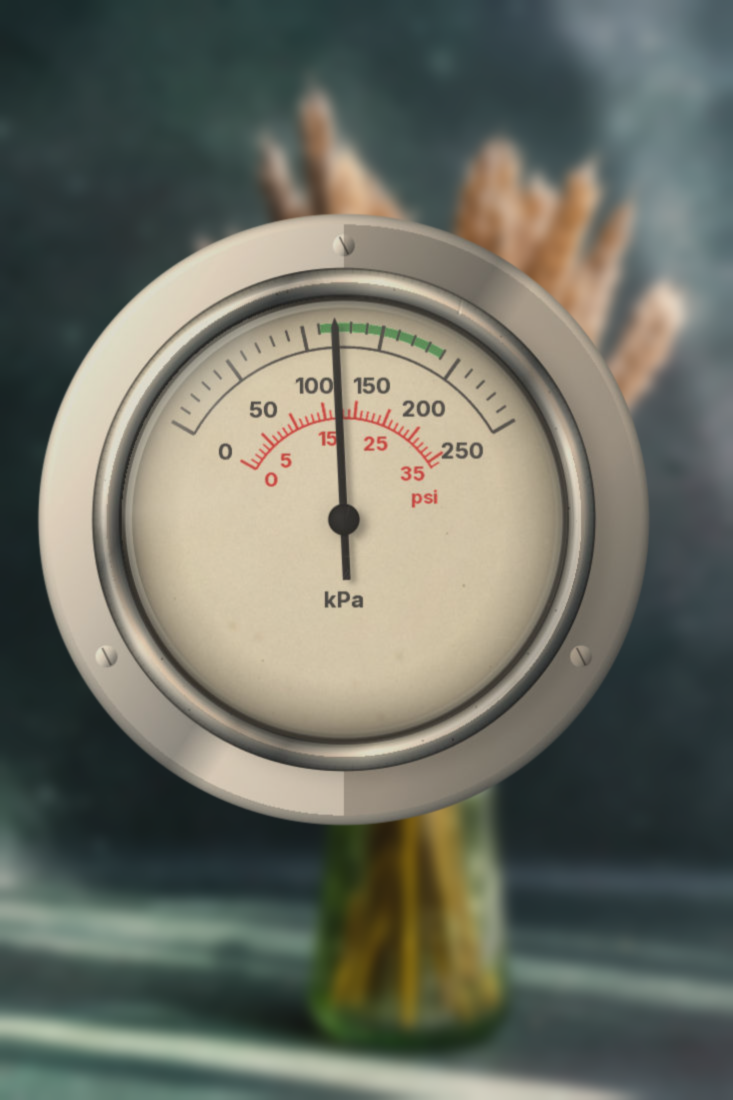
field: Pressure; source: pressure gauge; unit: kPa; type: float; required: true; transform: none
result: 120 kPa
